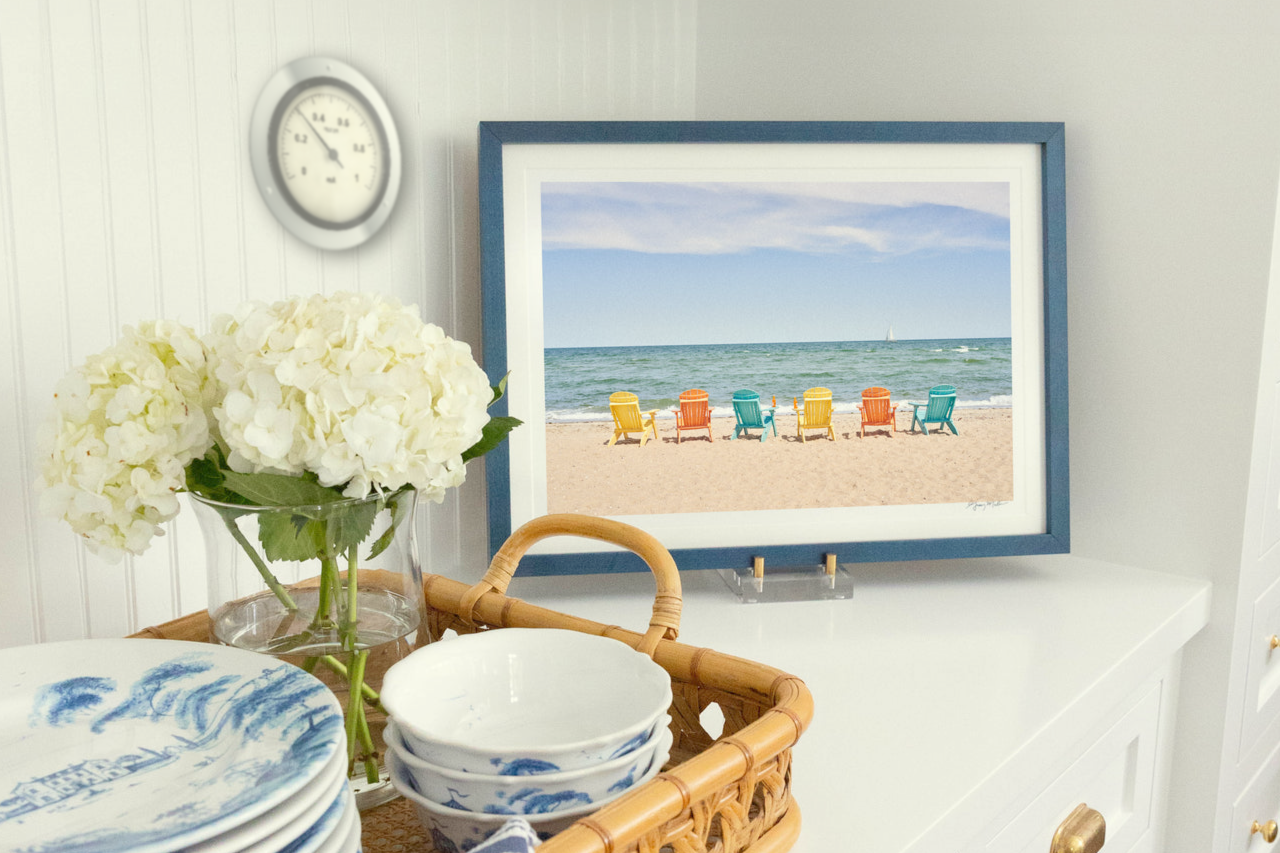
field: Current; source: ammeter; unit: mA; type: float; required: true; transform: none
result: 0.3 mA
